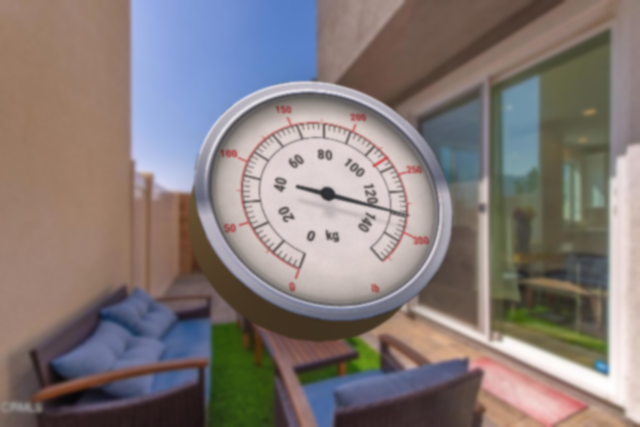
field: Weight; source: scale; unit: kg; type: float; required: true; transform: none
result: 130 kg
